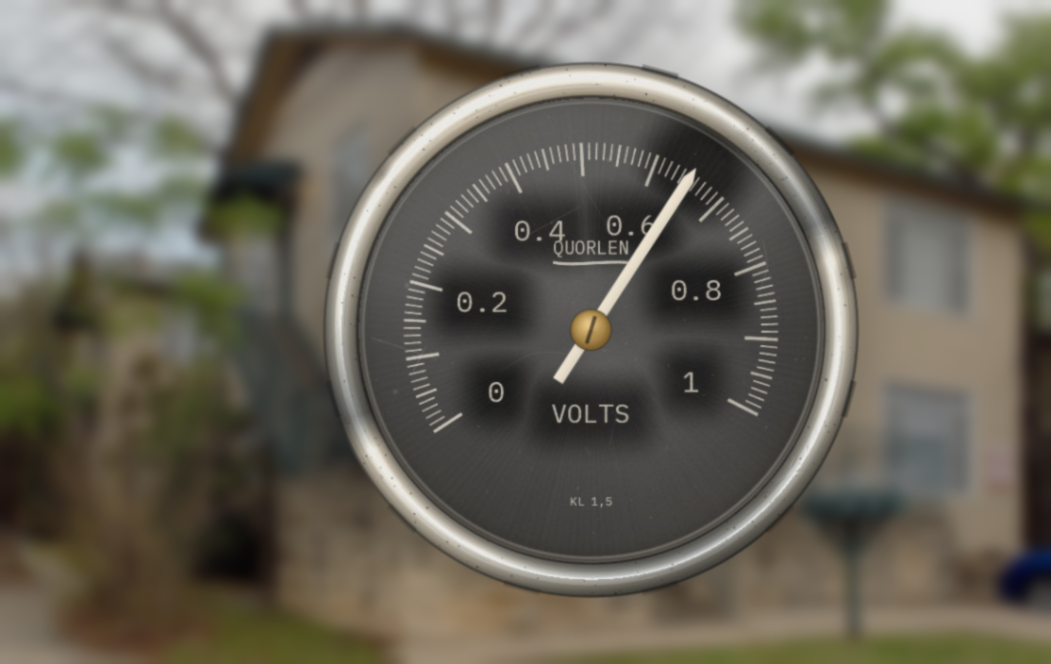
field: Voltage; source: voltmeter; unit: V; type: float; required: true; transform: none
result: 0.65 V
